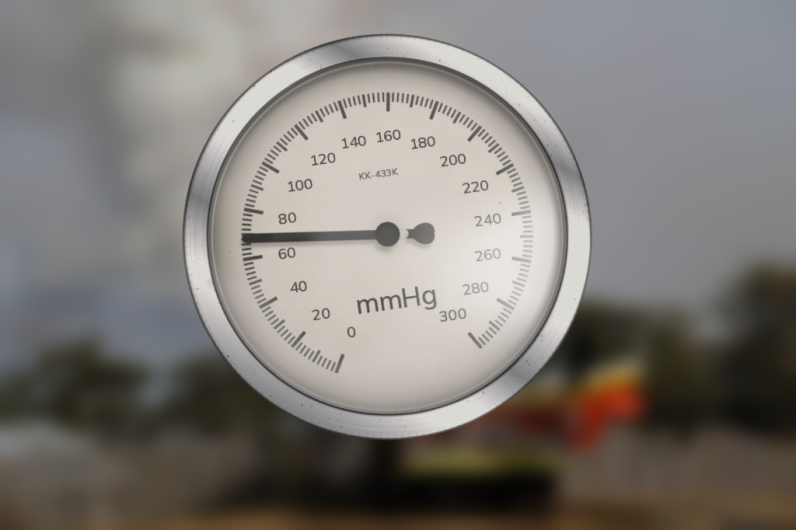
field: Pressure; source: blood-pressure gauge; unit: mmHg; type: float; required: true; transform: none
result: 68 mmHg
